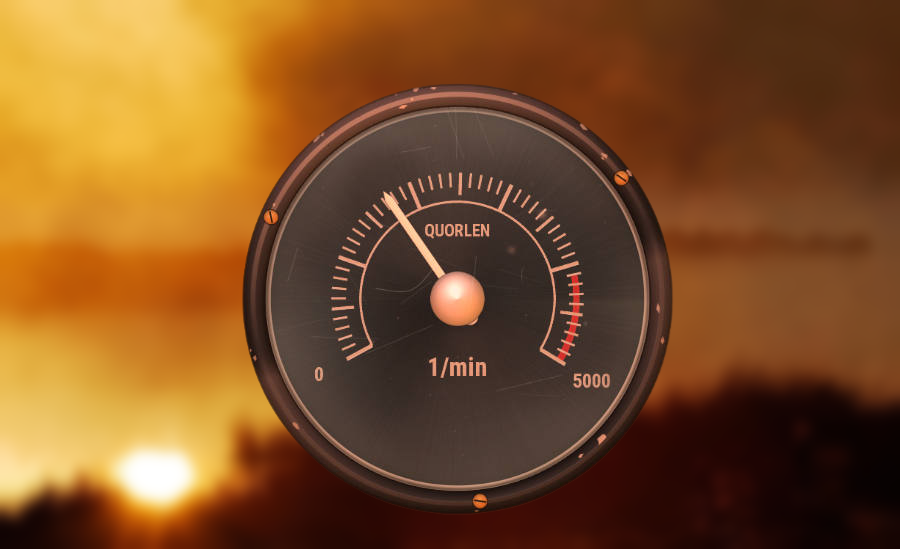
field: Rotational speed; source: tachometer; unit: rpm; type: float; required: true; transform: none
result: 1750 rpm
